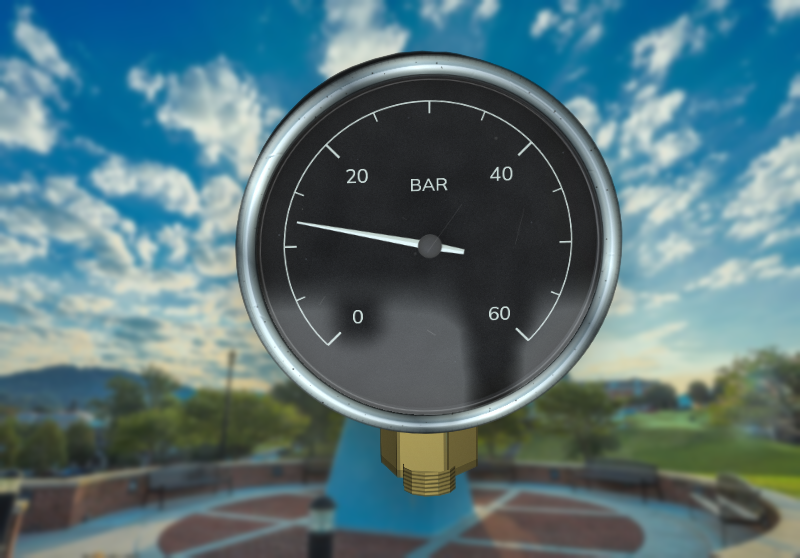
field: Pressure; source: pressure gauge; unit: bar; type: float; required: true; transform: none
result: 12.5 bar
